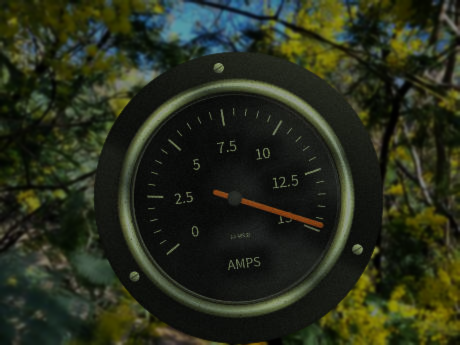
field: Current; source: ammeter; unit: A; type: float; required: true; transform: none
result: 14.75 A
